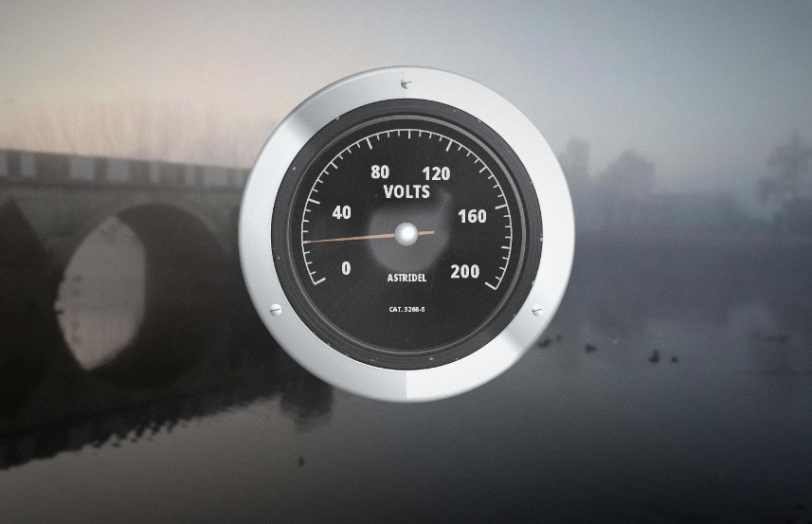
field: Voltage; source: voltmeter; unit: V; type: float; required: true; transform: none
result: 20 V
